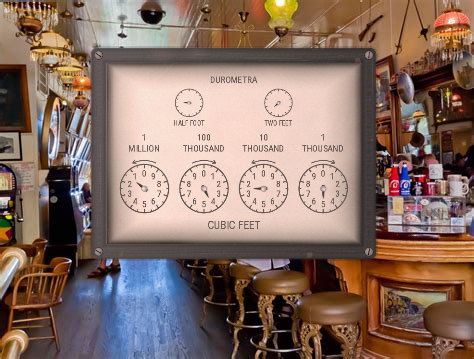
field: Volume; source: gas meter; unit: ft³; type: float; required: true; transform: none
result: 142500 ft³
